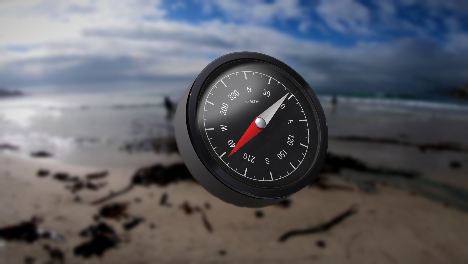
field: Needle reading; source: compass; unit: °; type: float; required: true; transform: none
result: 235 °
